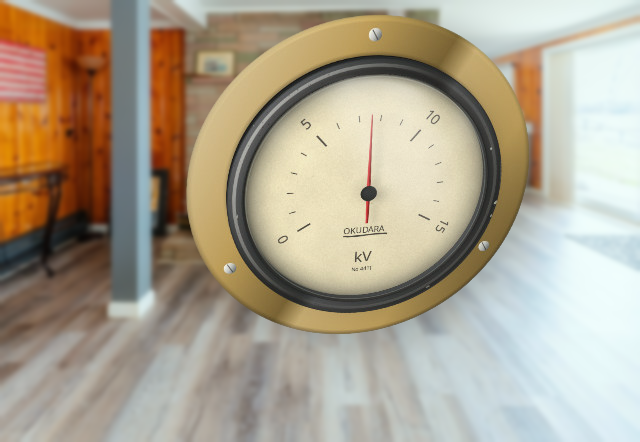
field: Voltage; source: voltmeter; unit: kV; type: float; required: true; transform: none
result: 7.5 kV
